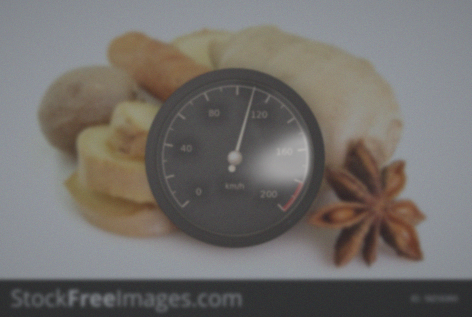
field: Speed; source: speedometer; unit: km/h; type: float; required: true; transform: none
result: 110 km/h
